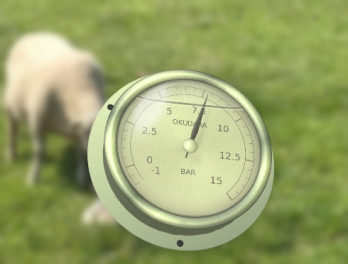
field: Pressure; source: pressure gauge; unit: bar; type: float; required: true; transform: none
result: 7.75 bar
